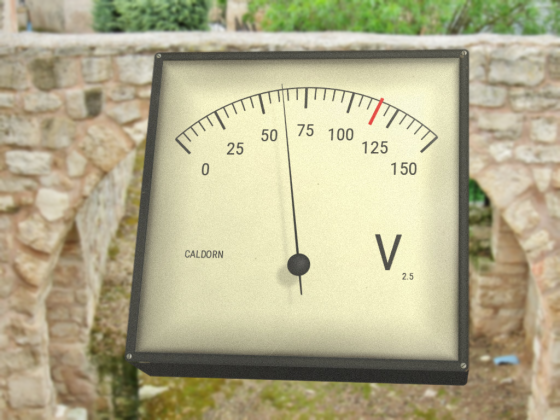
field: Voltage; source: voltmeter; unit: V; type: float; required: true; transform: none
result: 62.5 V
